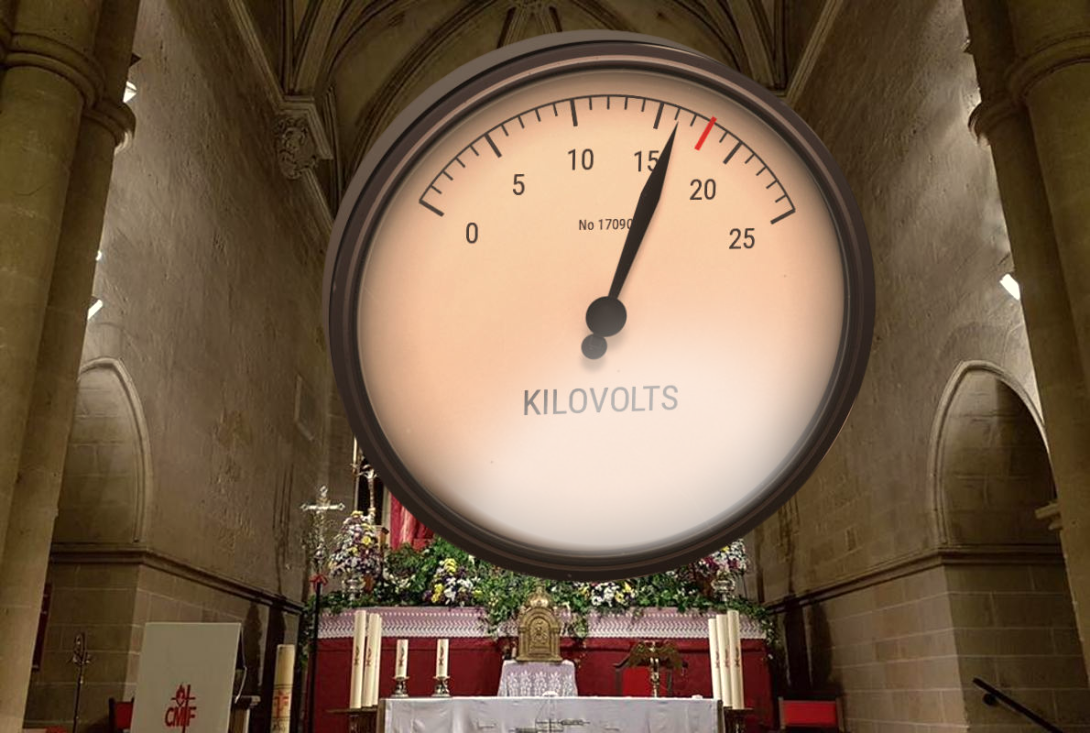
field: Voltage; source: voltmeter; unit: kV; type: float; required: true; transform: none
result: 16 kV
